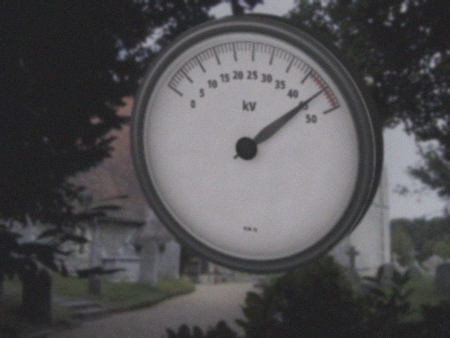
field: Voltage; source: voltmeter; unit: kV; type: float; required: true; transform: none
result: 45 kV
